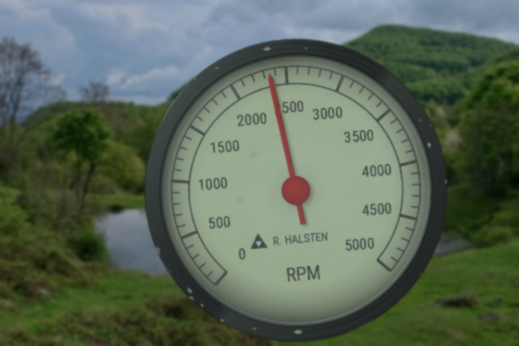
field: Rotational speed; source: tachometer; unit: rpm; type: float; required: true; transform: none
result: 2350 rpm
